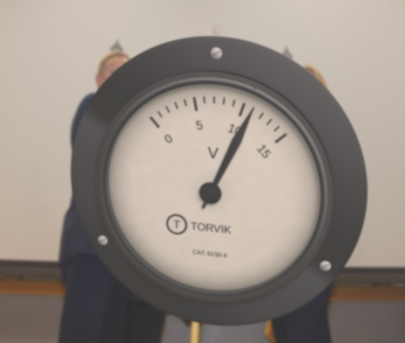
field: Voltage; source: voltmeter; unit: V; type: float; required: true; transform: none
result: 11 V
